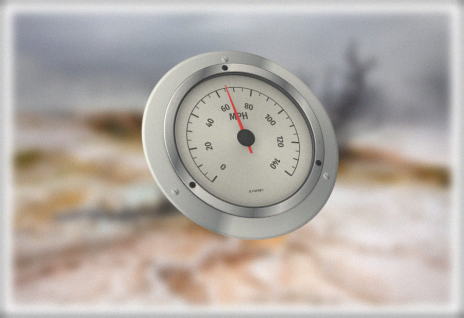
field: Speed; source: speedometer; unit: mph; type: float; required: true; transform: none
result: 65 mph
